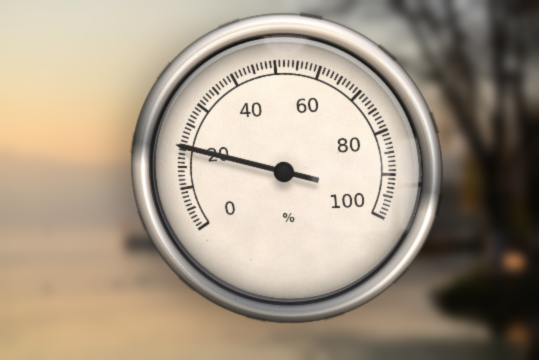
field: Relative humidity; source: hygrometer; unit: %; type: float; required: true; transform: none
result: 20 %
